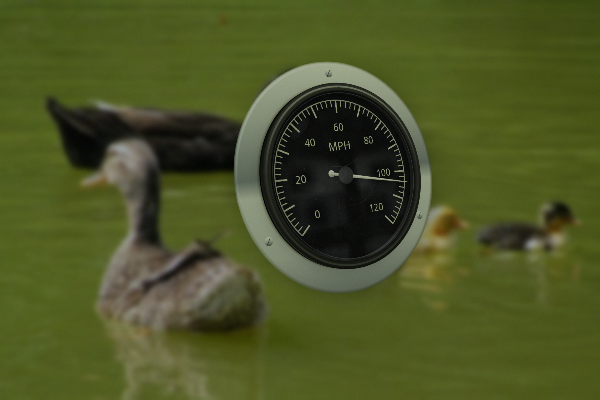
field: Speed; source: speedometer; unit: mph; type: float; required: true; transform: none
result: 104 mph
